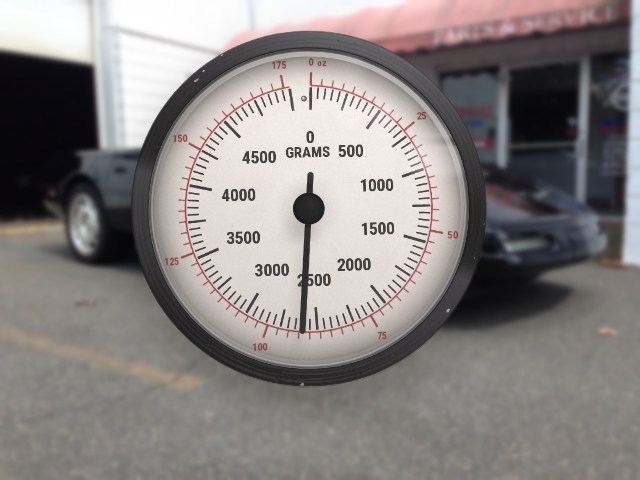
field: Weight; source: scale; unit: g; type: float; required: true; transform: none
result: 2600 g
